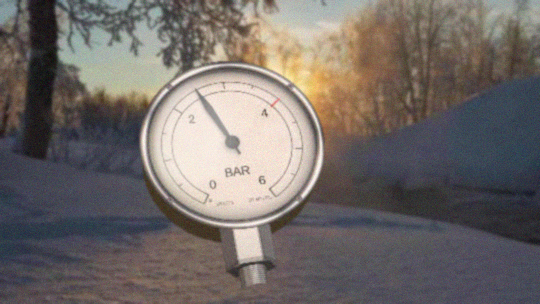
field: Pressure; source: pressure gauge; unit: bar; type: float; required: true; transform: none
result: 2.5 bar
